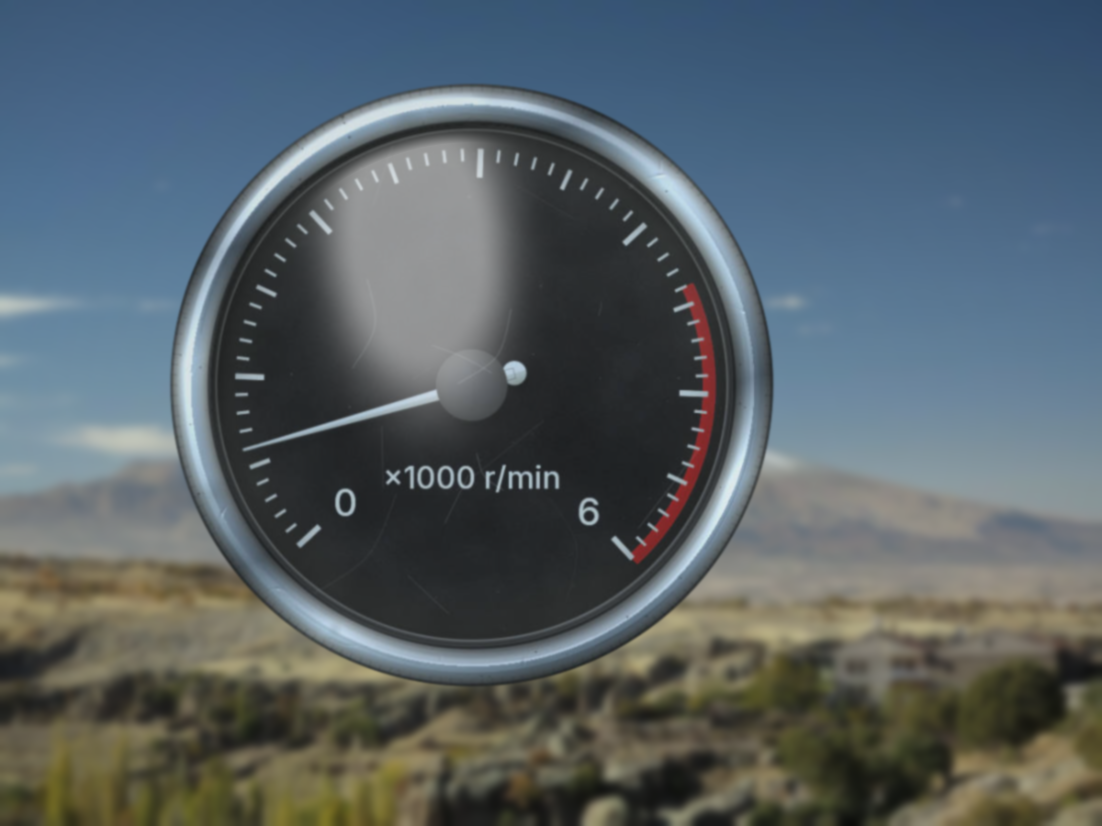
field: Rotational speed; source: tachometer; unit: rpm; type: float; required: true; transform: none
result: 600 rpm
